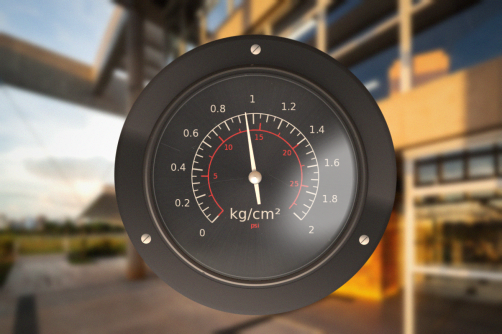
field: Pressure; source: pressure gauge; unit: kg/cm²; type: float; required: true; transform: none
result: 0.95 kg/cm²
